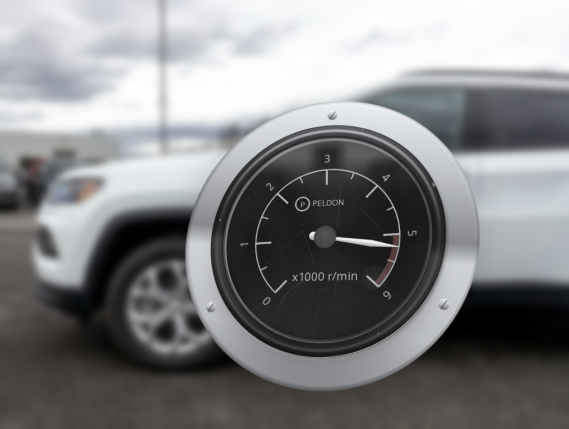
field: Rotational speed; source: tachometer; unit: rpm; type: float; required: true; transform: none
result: 5250 rpm
